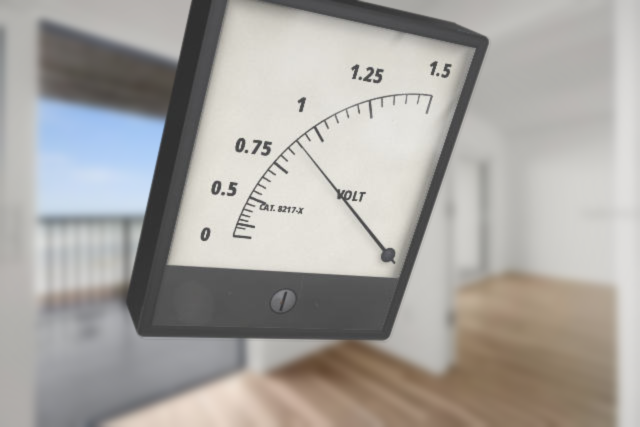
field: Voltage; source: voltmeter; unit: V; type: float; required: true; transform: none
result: 0.9 V
